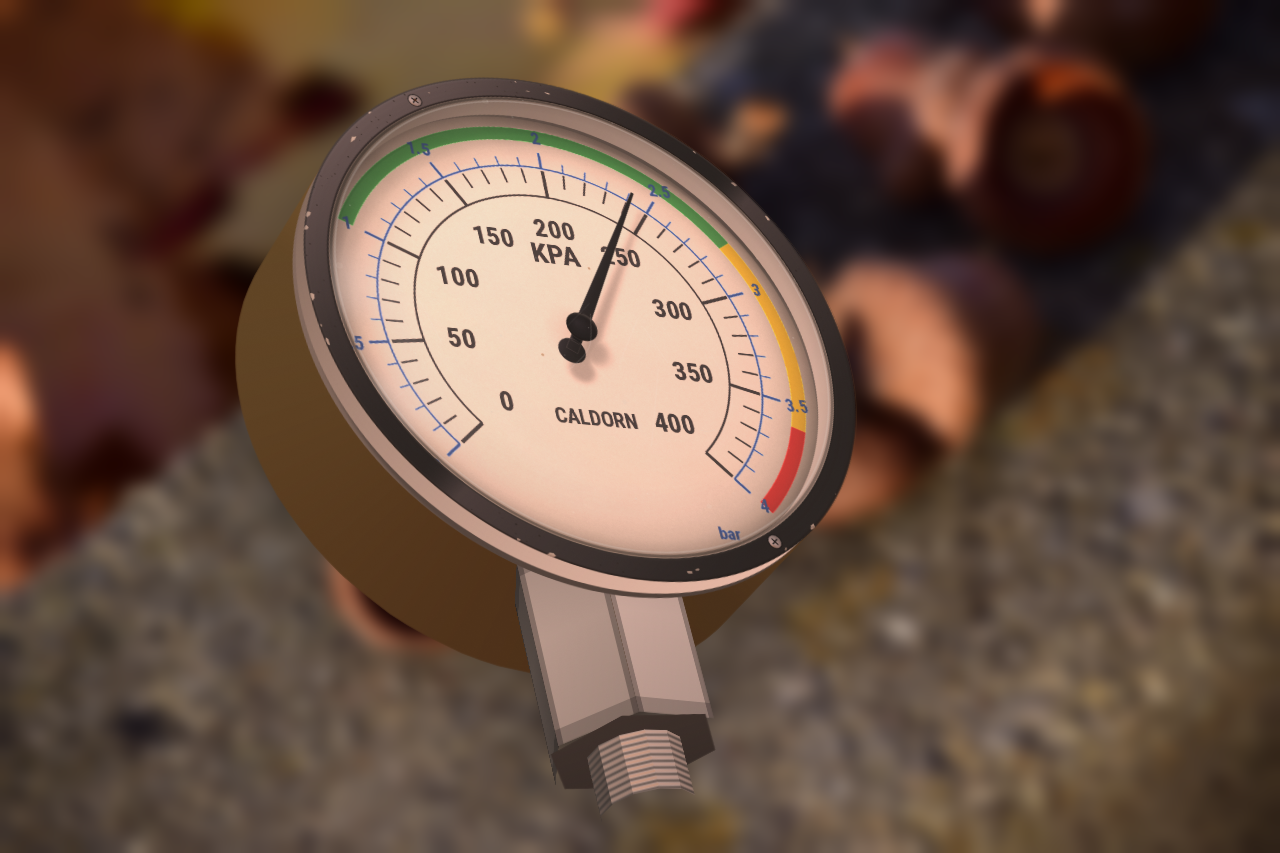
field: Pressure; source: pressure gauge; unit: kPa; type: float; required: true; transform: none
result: 240 kPa
